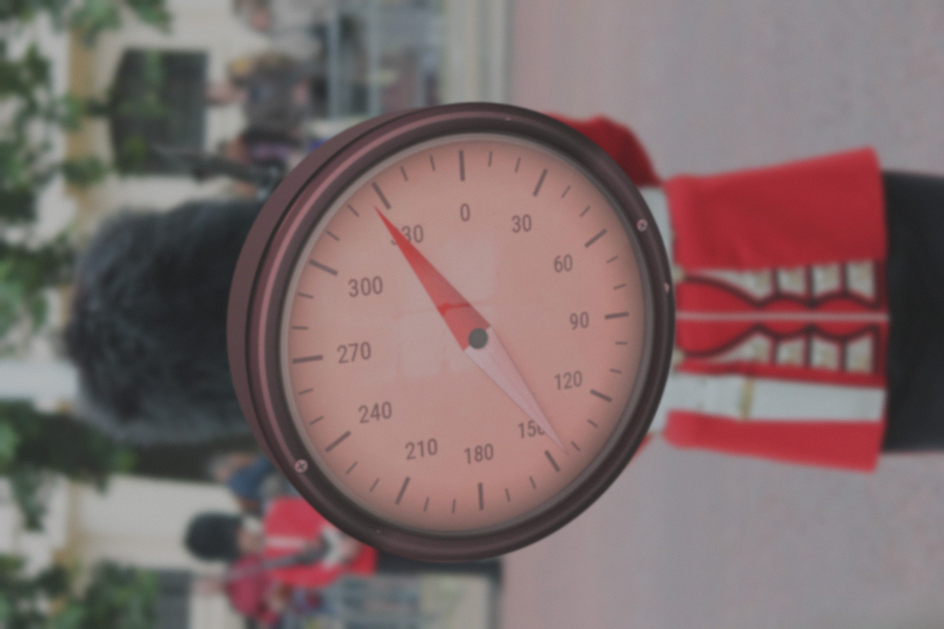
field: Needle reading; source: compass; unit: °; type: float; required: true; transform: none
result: 325 °
